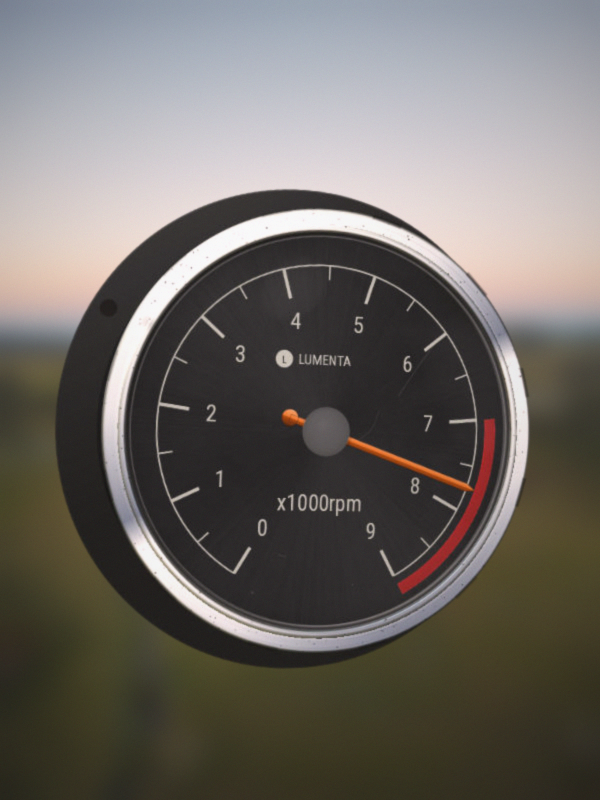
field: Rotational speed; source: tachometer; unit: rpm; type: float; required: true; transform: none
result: 7750 rpm
